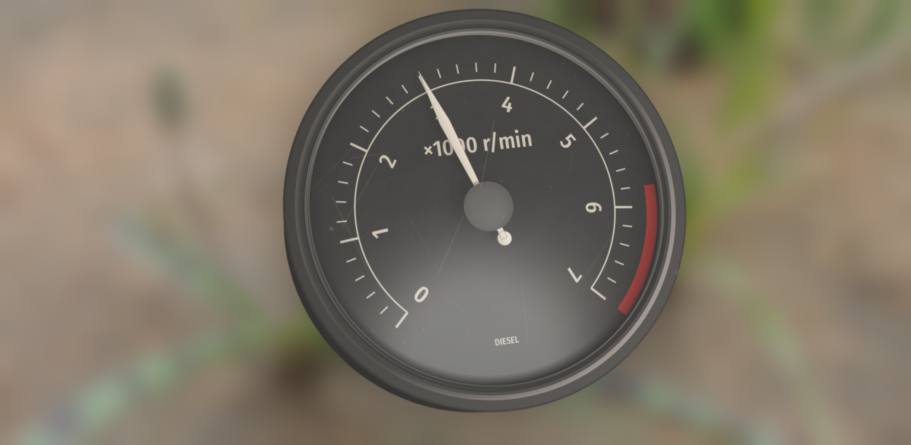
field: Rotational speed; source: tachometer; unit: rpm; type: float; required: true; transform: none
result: 3000 rpm
